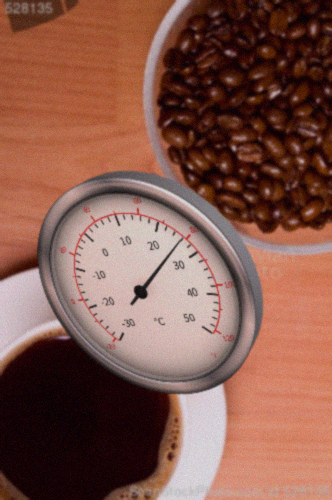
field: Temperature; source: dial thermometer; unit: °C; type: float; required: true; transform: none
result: 26 °C
